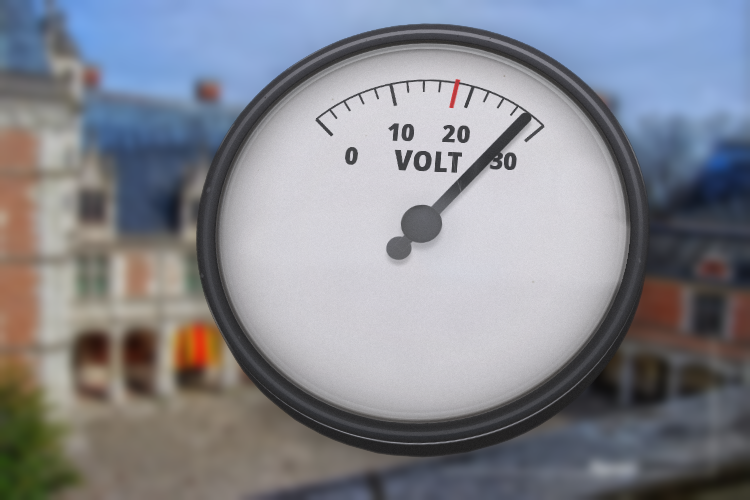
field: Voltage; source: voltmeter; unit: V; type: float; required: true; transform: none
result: 28 V
